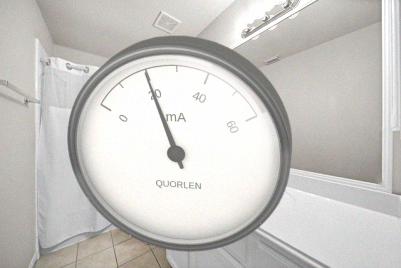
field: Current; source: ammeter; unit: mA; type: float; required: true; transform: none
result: 20 mA
